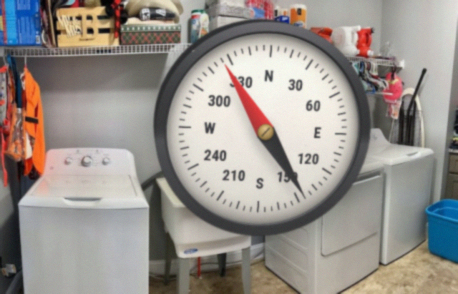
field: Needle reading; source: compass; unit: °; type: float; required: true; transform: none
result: 325 °
